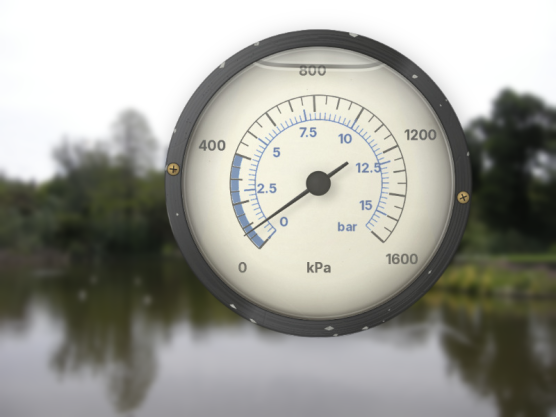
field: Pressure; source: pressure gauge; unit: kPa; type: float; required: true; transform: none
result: 75 kPa
